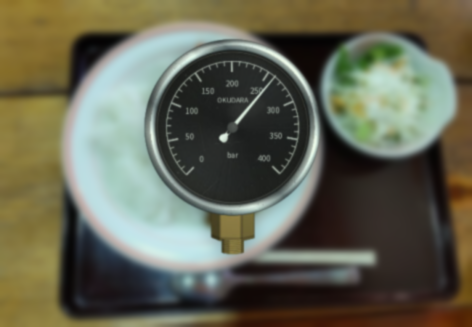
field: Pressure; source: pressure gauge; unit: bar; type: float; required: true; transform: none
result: 260 bar
